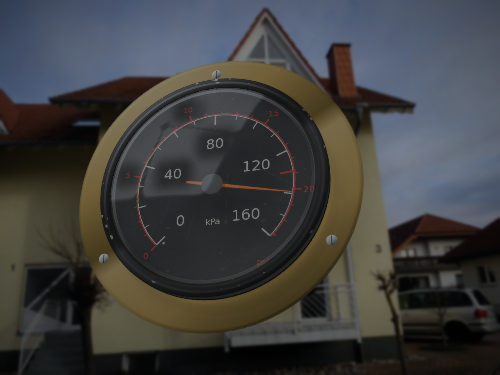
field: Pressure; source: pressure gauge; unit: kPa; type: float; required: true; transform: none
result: 140 kPa
